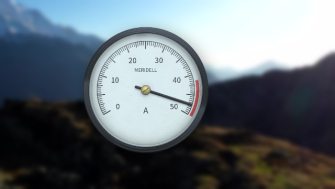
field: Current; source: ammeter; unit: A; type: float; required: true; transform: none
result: 47.5 A
